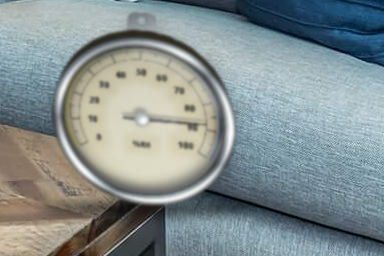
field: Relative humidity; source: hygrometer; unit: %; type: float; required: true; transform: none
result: 87.5 %
